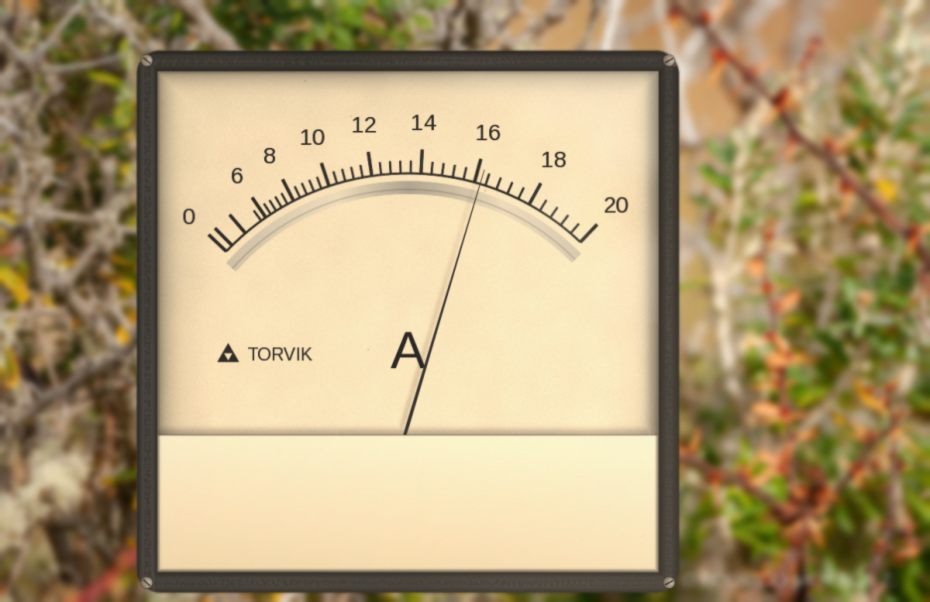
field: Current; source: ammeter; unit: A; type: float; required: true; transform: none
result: 16.2 A
